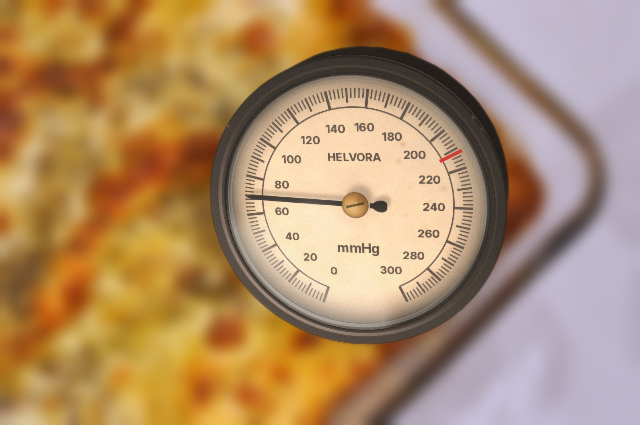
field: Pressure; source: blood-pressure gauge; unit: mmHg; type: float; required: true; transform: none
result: 70 mmHg
